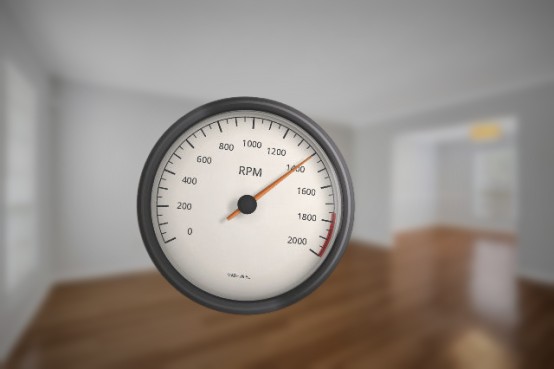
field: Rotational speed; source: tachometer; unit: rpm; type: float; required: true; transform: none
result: 1400 rpm
